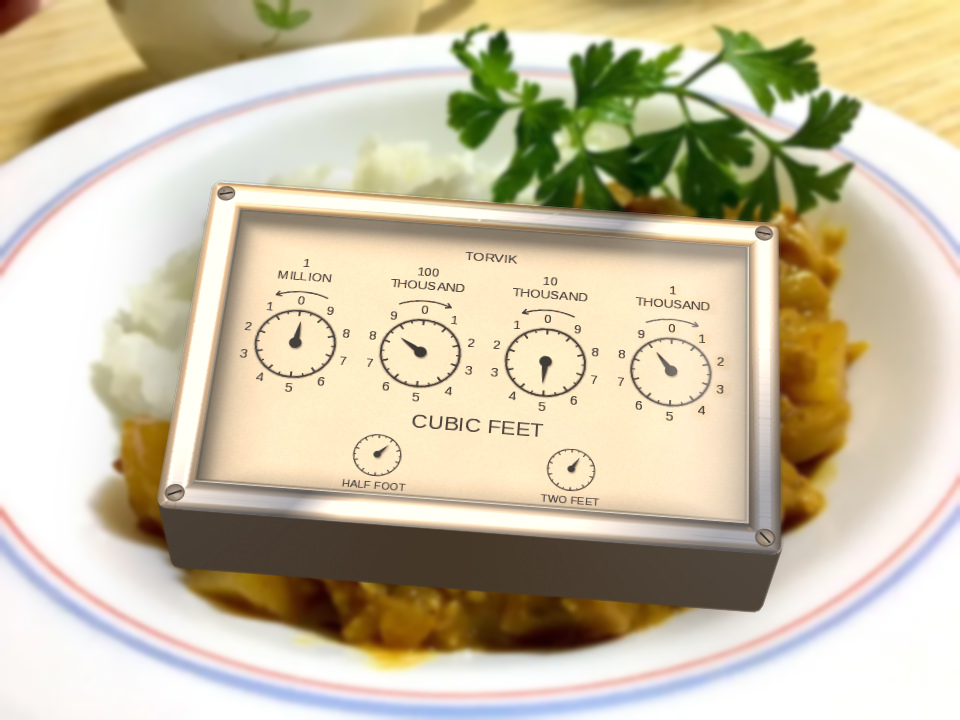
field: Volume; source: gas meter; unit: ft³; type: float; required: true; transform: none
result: 984900 ft³
